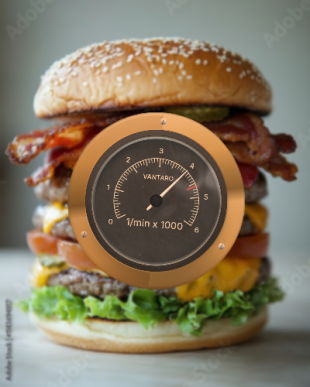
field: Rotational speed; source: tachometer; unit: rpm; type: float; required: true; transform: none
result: 4000 rpm
